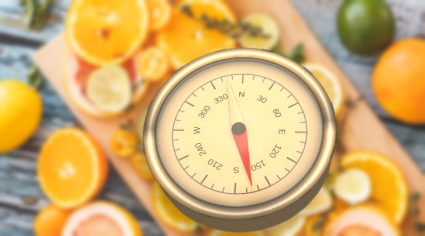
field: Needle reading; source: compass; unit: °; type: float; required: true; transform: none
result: 165 °
